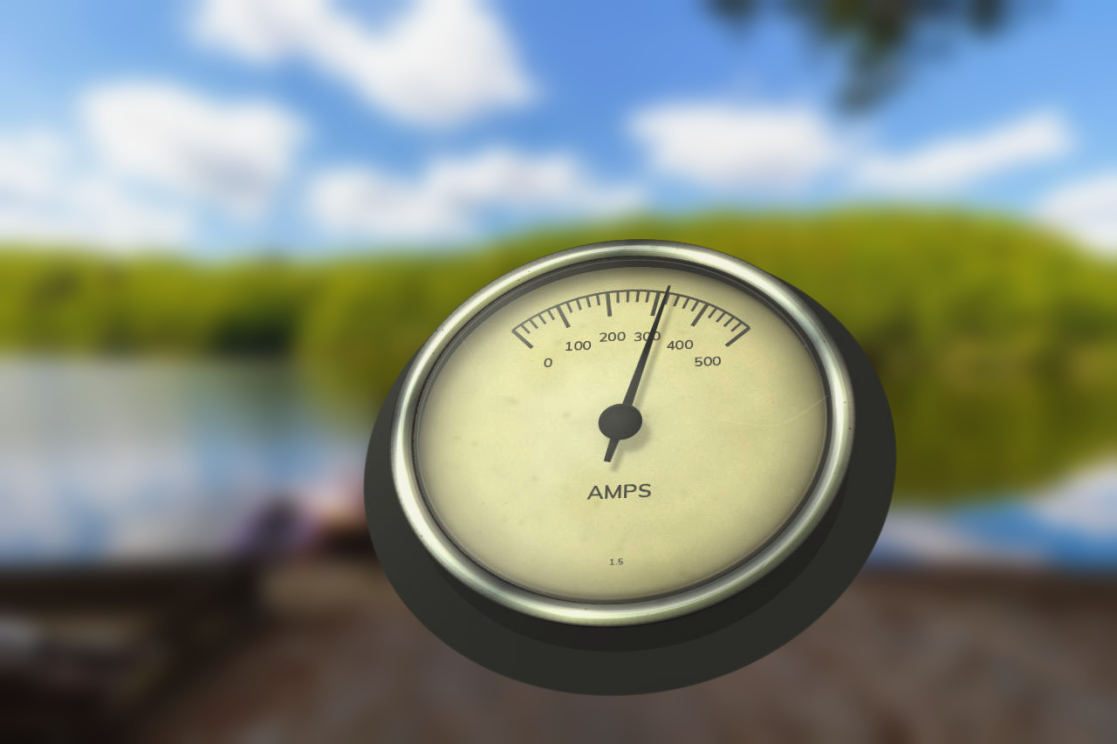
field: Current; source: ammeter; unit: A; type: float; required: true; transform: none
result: 320 A
